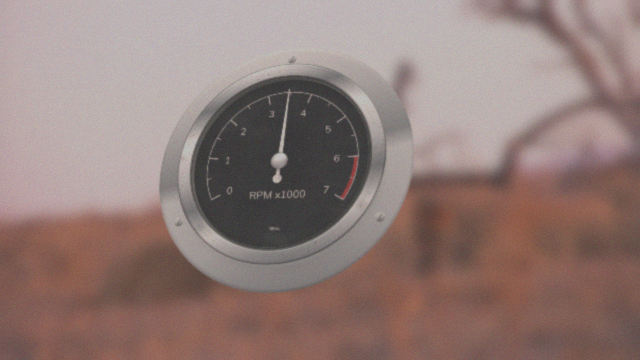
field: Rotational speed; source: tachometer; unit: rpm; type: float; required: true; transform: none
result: 3500 rpm
